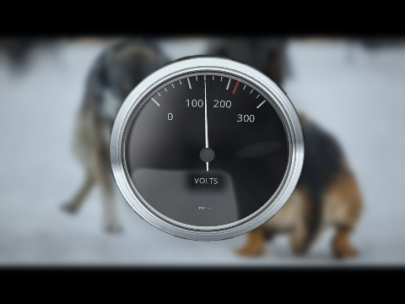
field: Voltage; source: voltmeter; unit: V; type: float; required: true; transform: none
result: 140 V
